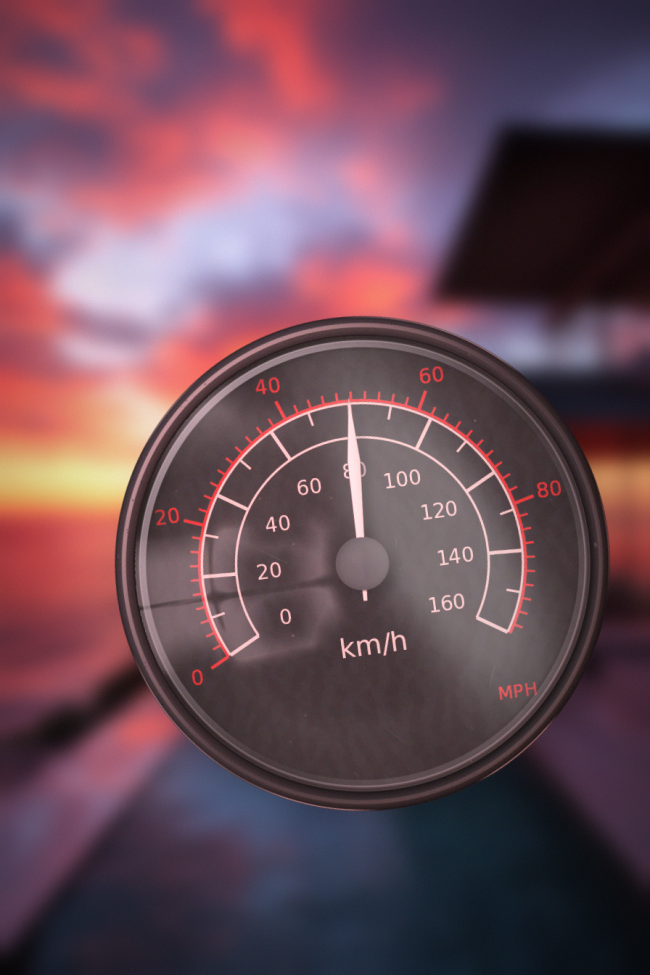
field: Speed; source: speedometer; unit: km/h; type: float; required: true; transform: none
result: 80 km/h
